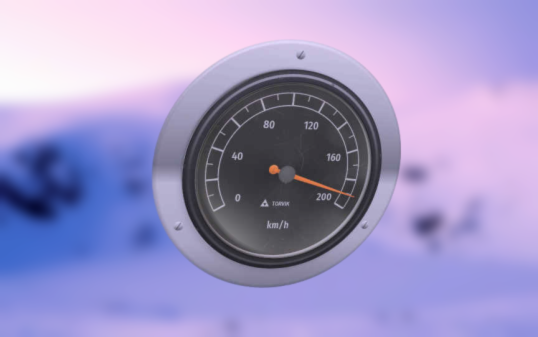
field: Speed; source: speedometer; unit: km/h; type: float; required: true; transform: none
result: 190 km/h
